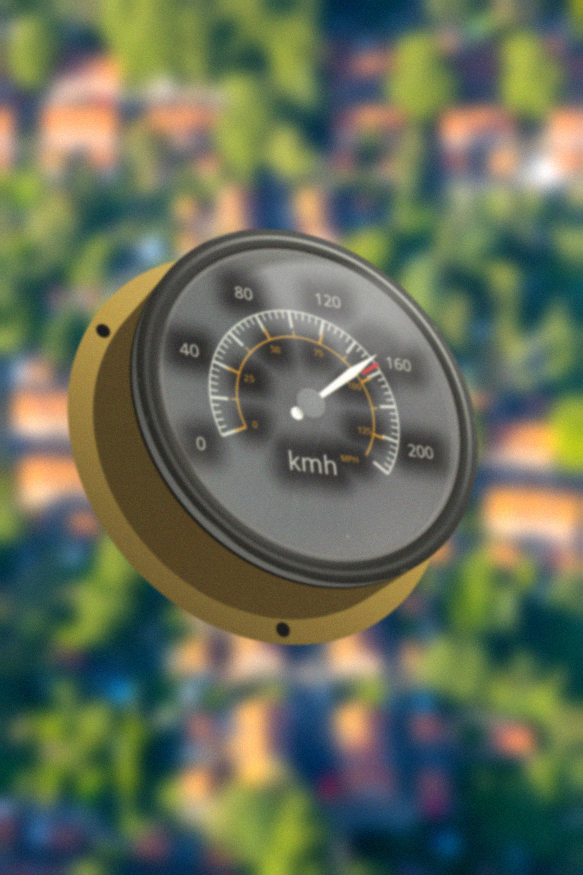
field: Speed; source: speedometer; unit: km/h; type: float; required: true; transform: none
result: 152 km/h
